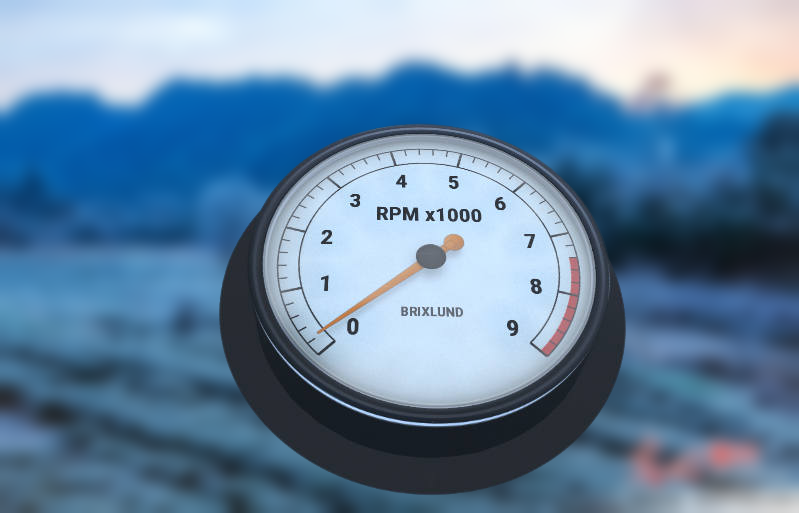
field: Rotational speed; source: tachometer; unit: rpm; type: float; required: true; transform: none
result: 200 rpm
